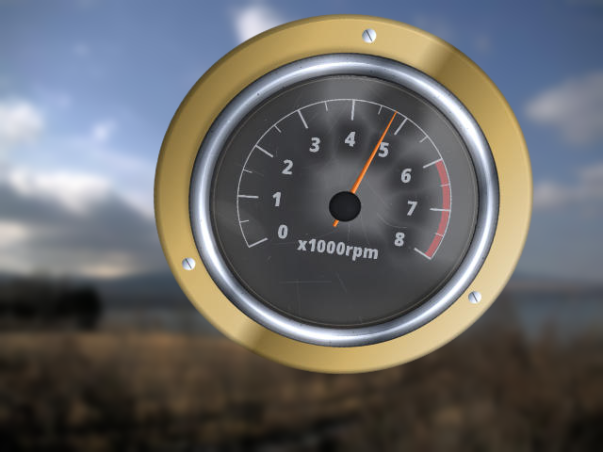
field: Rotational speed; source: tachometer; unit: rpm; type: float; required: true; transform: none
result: 4750 rpm
